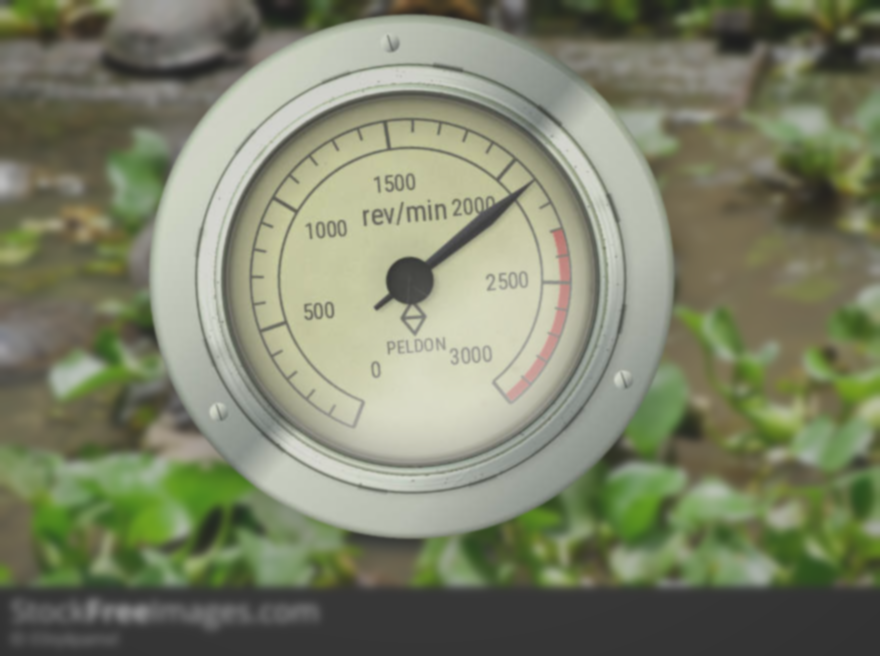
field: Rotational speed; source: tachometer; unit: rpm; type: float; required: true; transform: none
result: 2100 rpm
